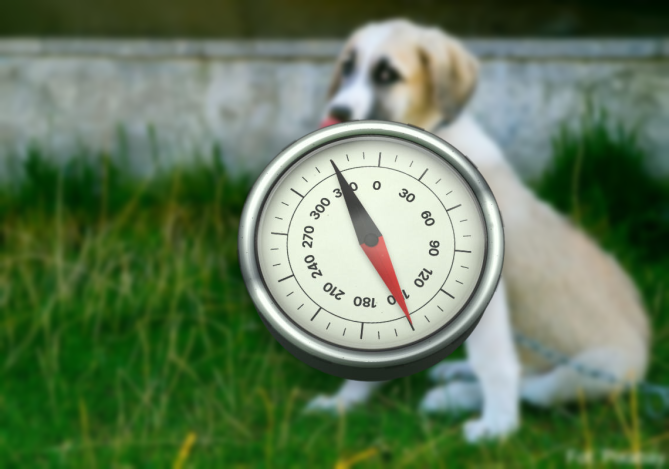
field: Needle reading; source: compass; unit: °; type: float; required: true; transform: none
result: 150 °
